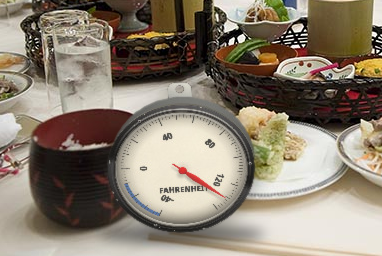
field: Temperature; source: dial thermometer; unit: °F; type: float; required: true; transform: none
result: 130 °F
